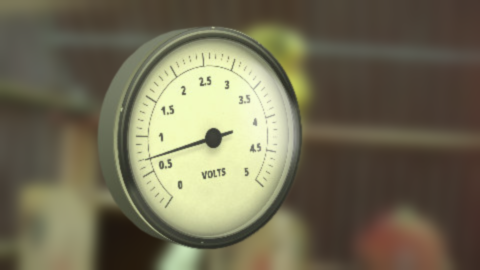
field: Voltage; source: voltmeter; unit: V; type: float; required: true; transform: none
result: 0.7 V
